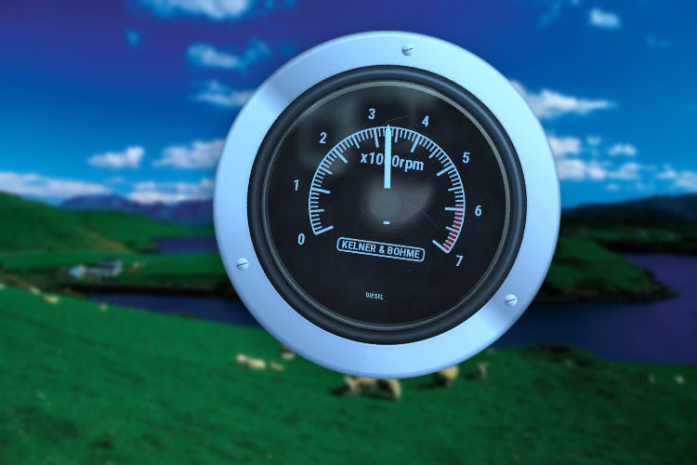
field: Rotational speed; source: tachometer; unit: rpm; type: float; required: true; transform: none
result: 3300 rpm
